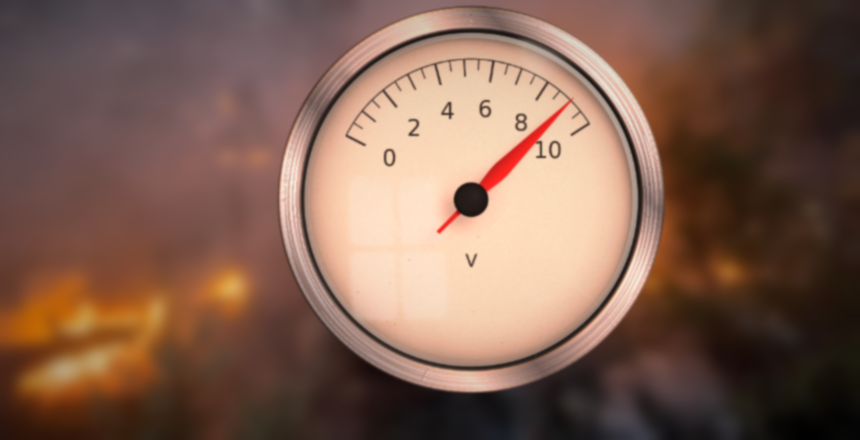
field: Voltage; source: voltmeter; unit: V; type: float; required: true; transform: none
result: 9 V
